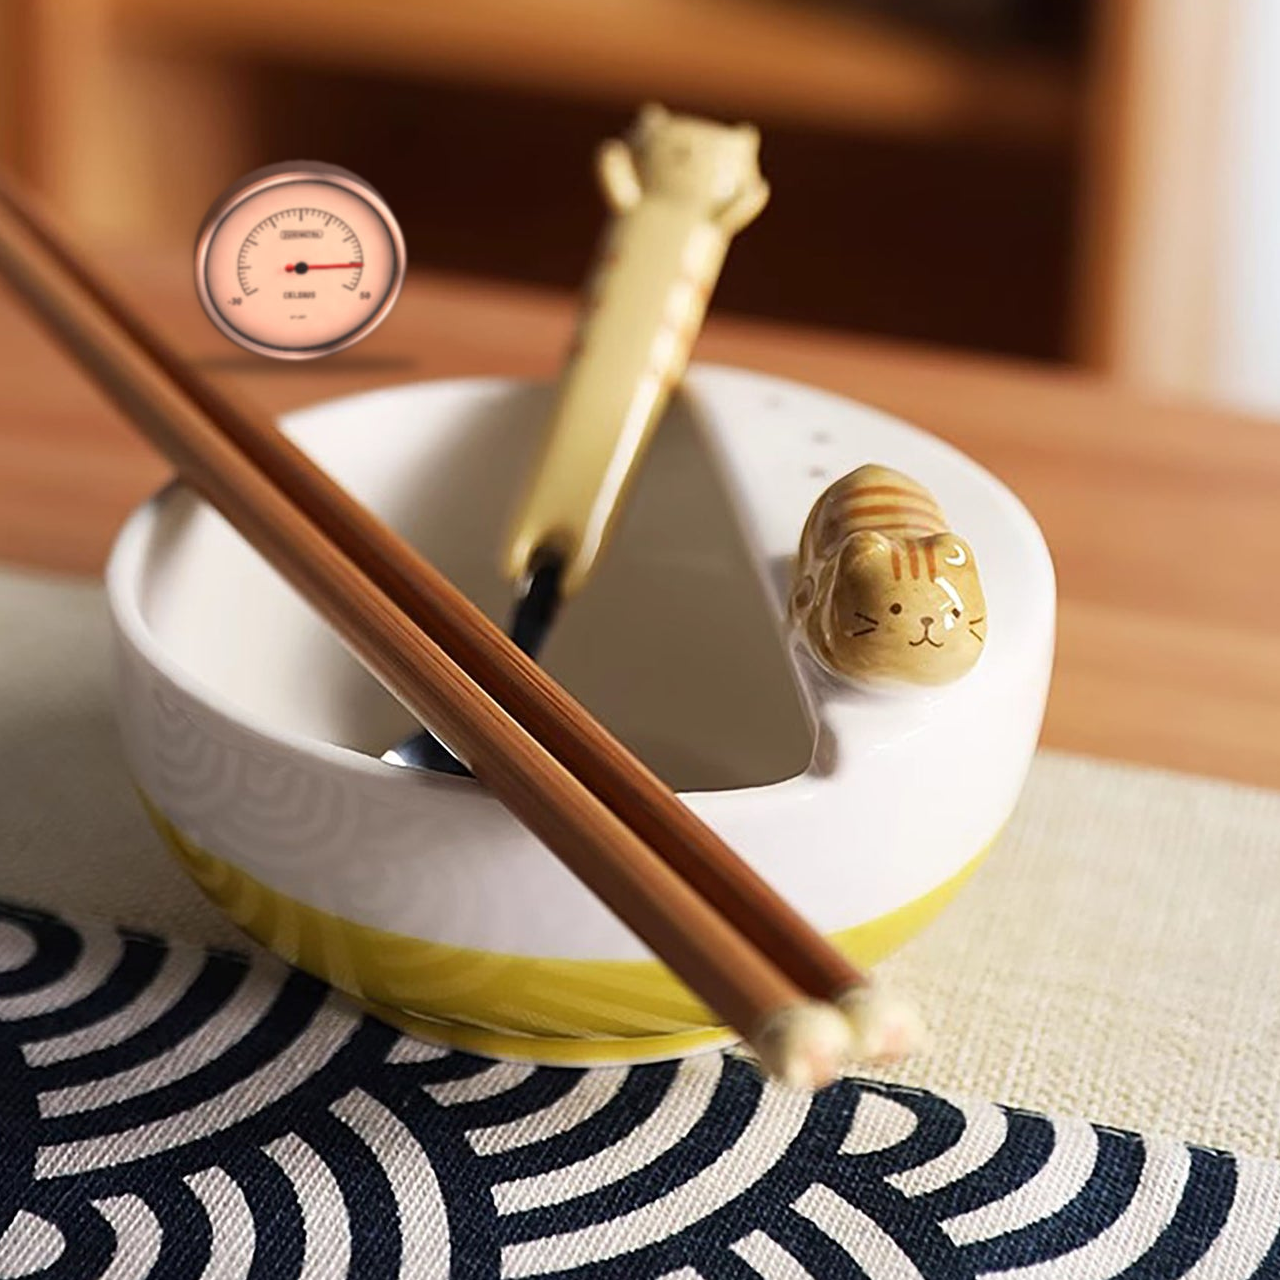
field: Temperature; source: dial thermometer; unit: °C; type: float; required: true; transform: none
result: 40 °C
